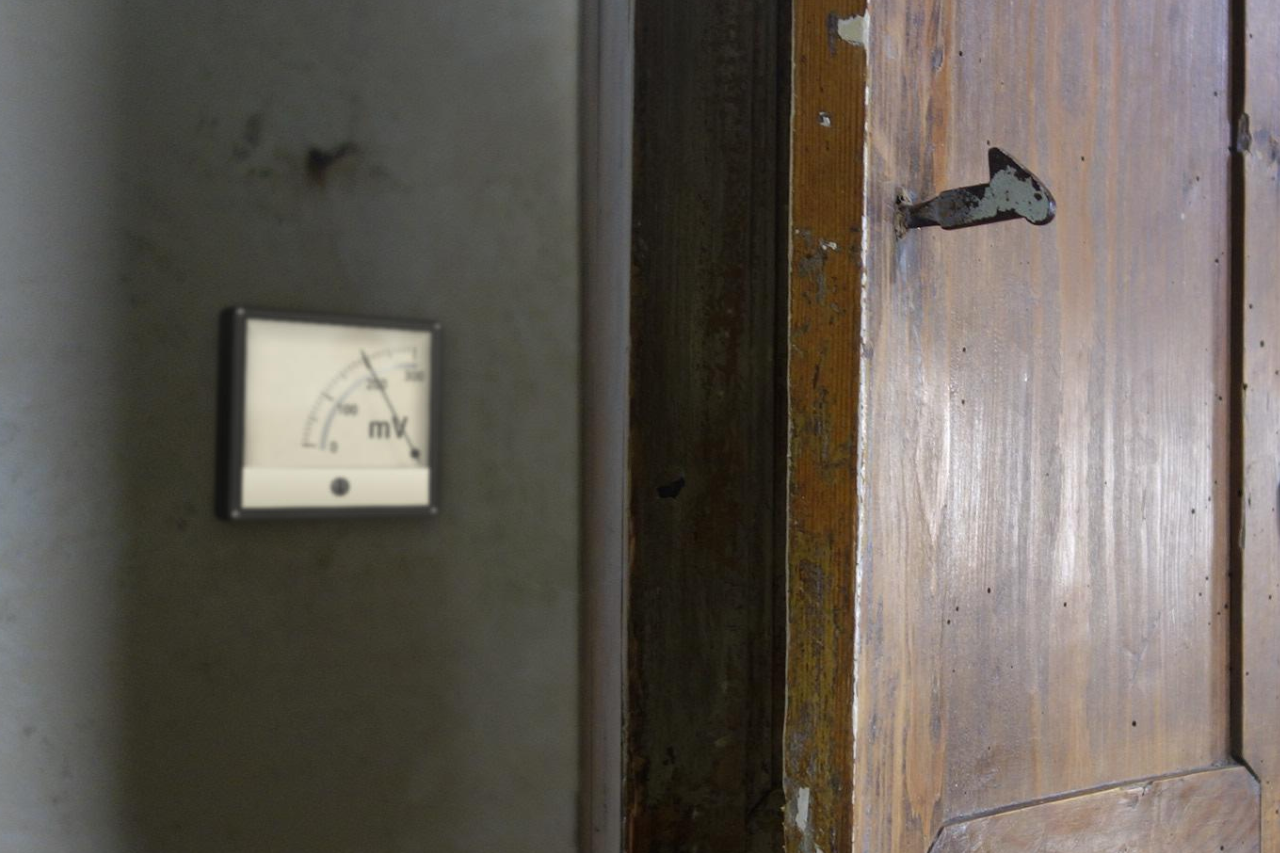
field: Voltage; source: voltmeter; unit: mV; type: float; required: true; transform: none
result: 200 mV
